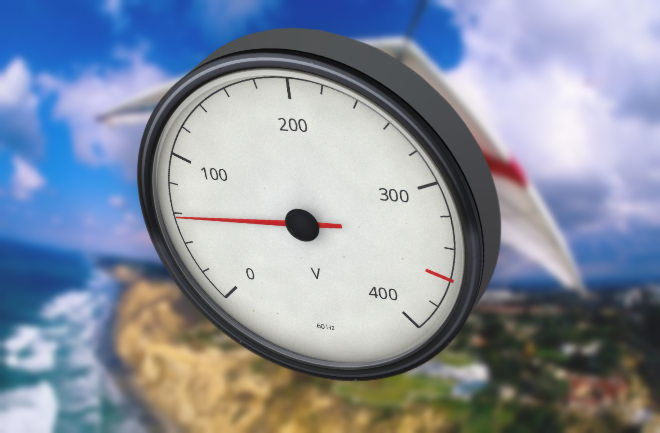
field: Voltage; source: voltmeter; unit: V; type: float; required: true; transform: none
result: 60 V
